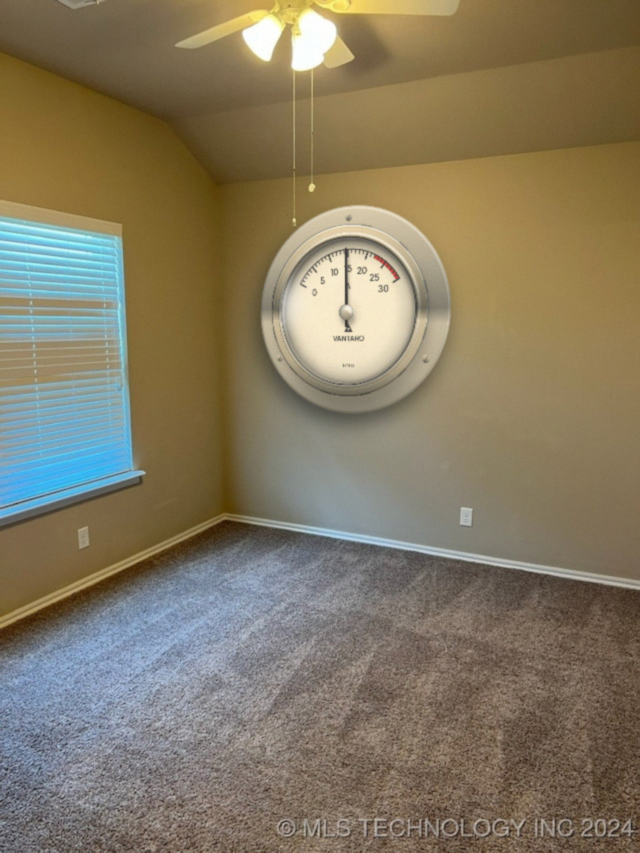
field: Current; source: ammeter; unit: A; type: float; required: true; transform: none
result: 15 A
